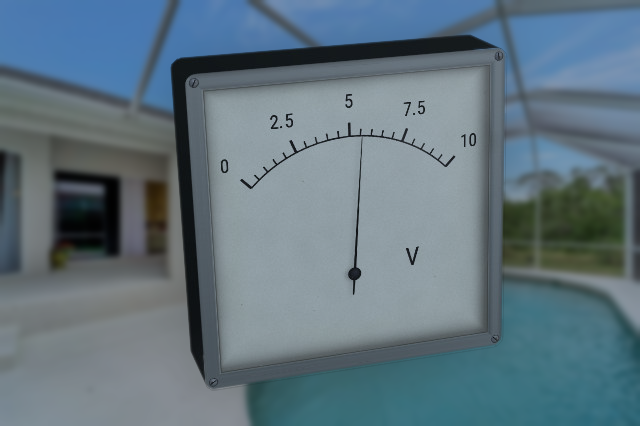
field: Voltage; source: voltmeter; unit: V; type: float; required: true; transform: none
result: 5.5 V
